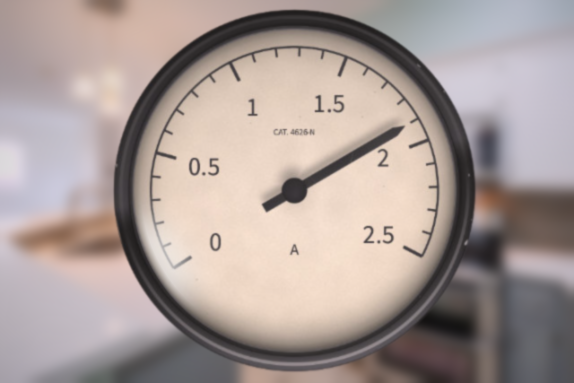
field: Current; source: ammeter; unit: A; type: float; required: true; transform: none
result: 1.9 A
